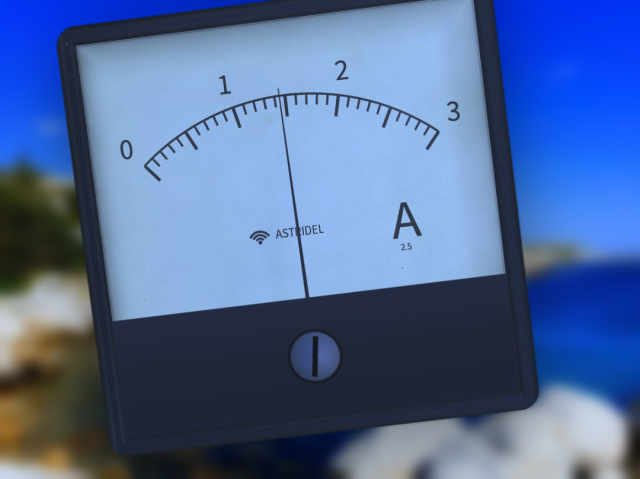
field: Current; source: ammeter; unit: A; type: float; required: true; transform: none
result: 1.45 A
